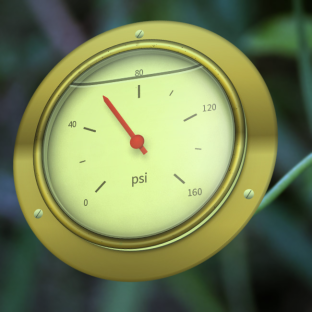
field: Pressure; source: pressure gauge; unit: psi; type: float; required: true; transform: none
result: 60 psi
